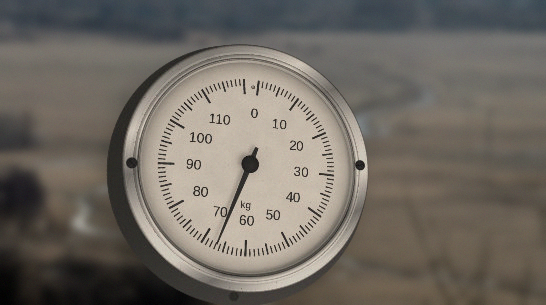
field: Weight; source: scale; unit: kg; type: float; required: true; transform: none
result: 67 kg
